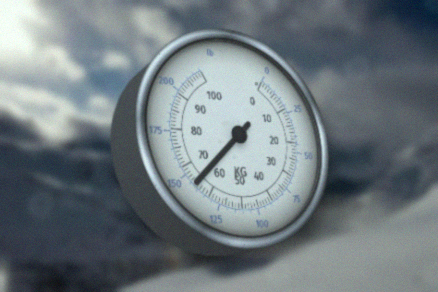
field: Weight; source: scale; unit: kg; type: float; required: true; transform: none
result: 65 kg
